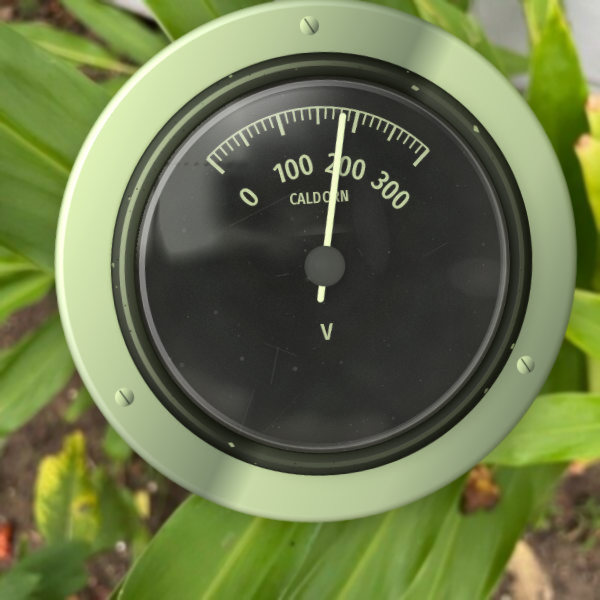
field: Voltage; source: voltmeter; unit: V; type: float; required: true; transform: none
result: 180 V
